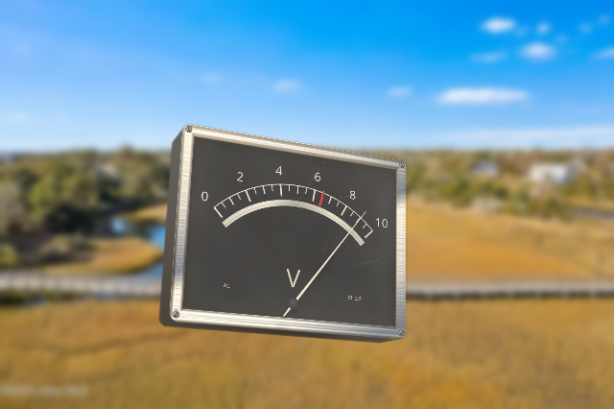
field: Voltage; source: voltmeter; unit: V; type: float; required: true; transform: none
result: 9 V
